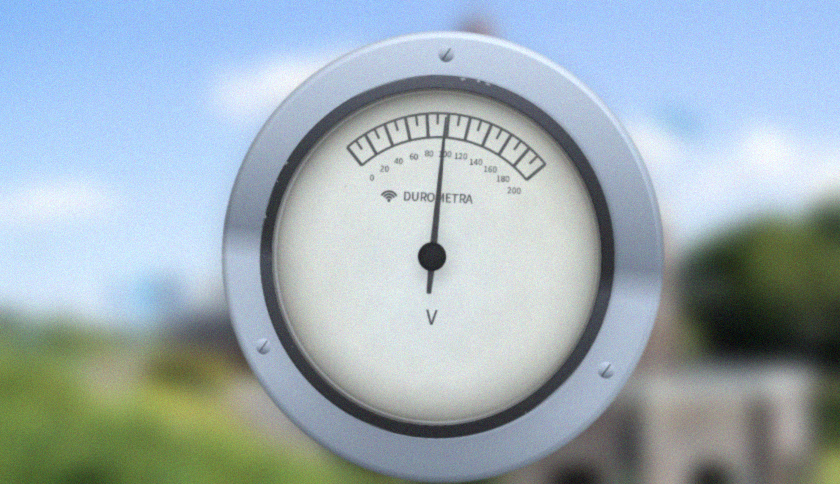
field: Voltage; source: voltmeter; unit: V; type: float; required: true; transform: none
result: 100 V
